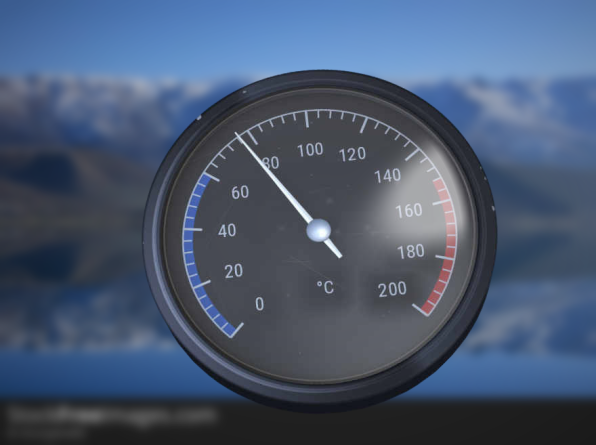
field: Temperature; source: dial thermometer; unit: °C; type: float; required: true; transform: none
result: 76 °C
